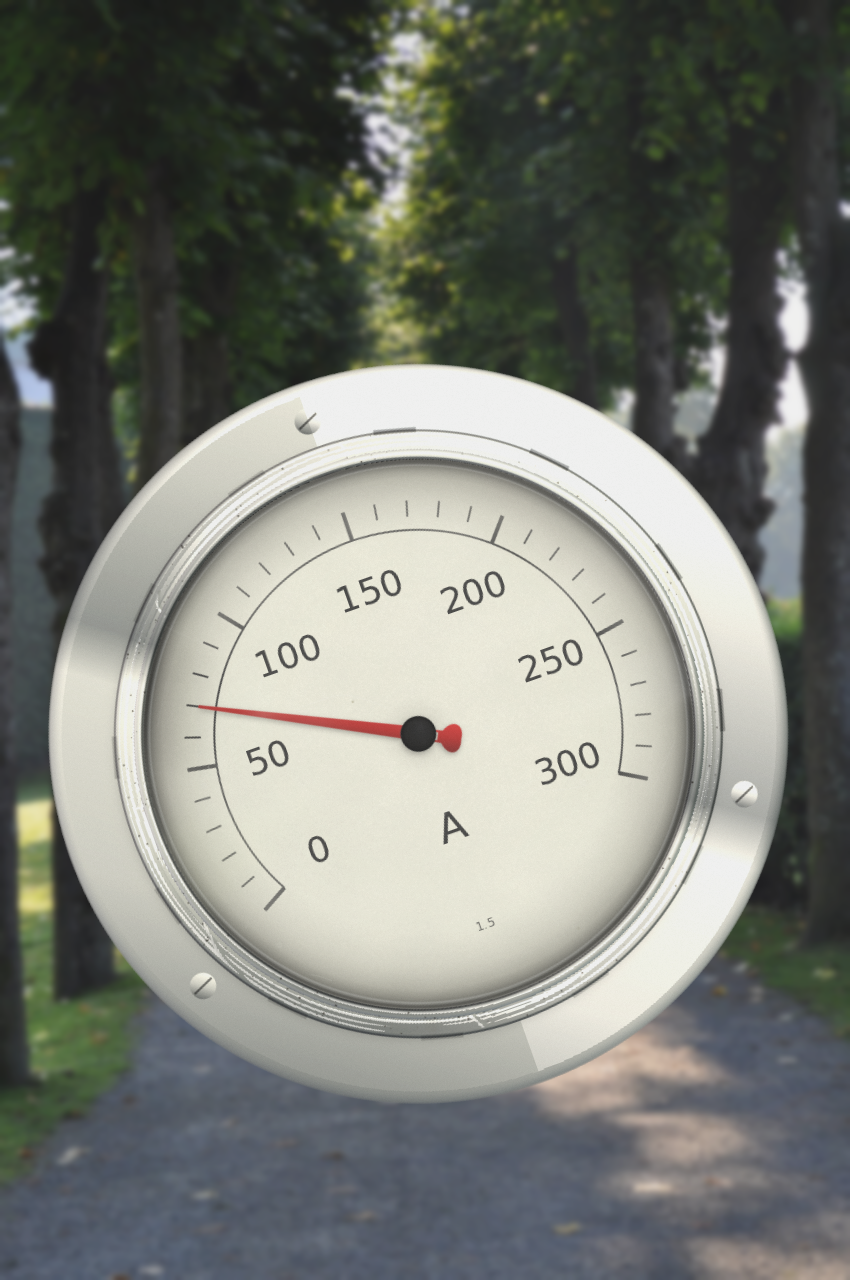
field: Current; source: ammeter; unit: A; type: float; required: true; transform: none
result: 70 A
